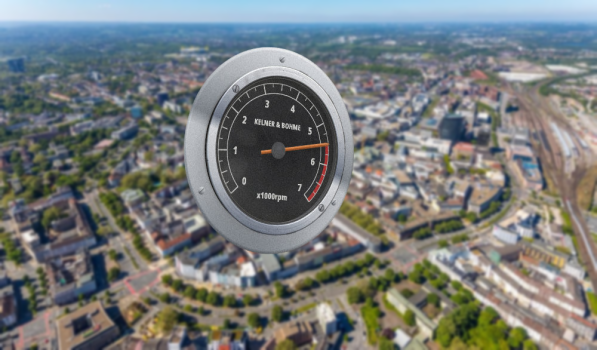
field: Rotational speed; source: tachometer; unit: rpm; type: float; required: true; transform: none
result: 5500 rpm
